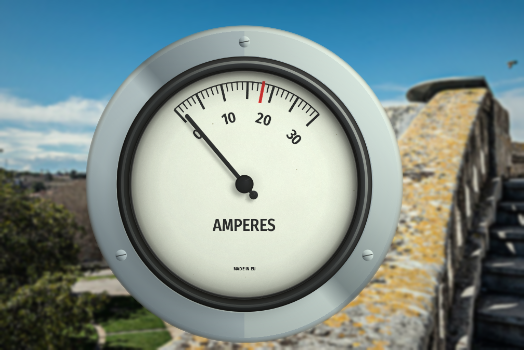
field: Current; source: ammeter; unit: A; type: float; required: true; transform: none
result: 1 A
